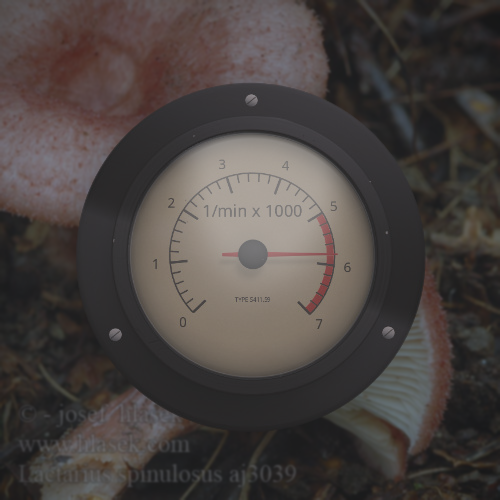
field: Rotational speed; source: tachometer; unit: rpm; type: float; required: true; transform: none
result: 5800 rpm
